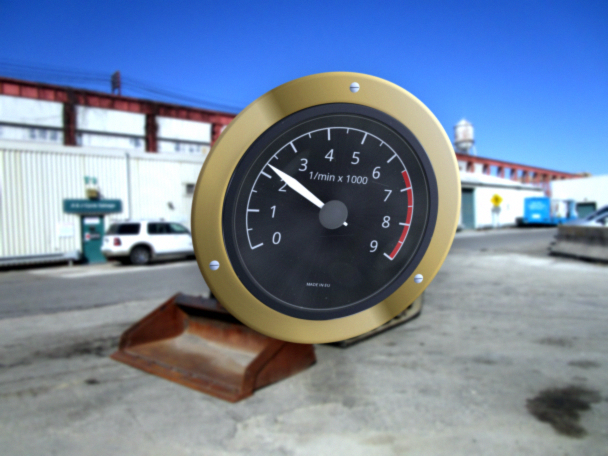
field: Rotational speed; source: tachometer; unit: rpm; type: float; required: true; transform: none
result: 2250 rpm
